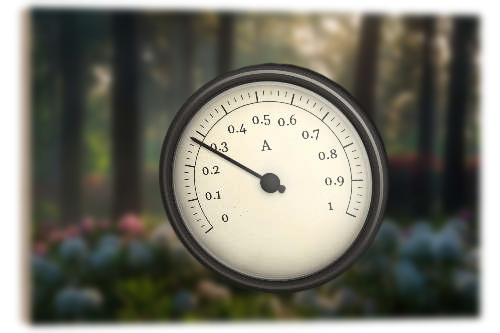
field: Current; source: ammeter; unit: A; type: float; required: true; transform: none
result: 0.28 A
